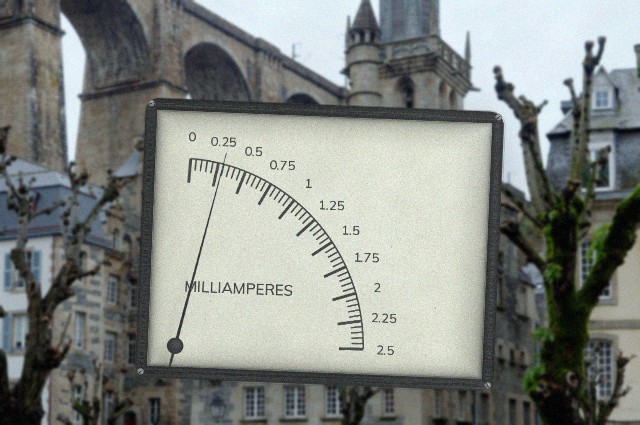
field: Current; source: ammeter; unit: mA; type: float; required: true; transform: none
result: 0.3 mA
